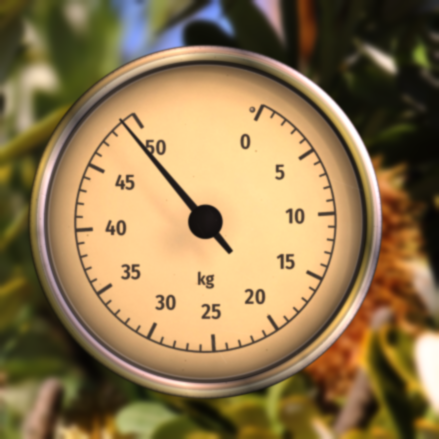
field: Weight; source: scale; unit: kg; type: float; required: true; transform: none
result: 49 kg
